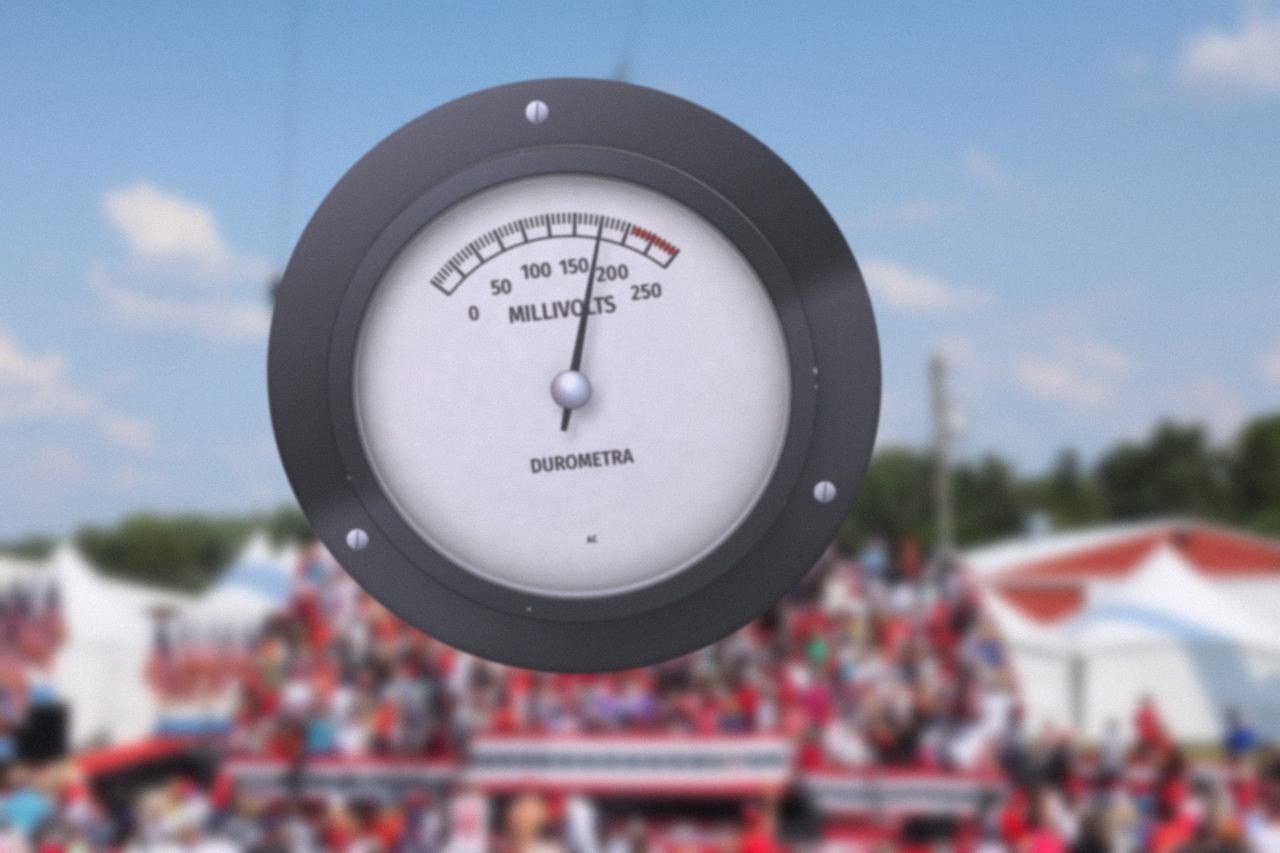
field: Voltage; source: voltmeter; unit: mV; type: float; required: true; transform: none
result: 175 mV
